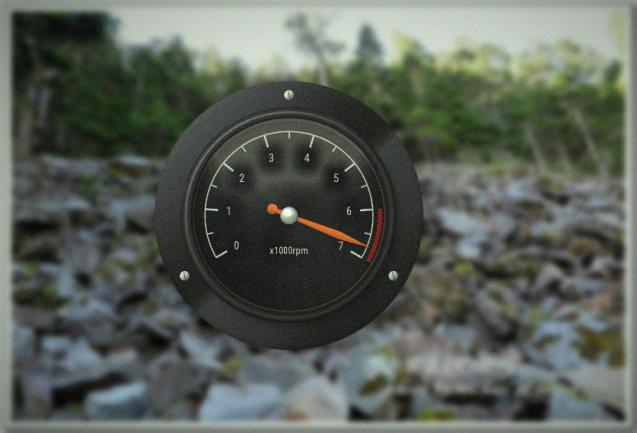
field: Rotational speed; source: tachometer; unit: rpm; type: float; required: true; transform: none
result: 6750 rpm
